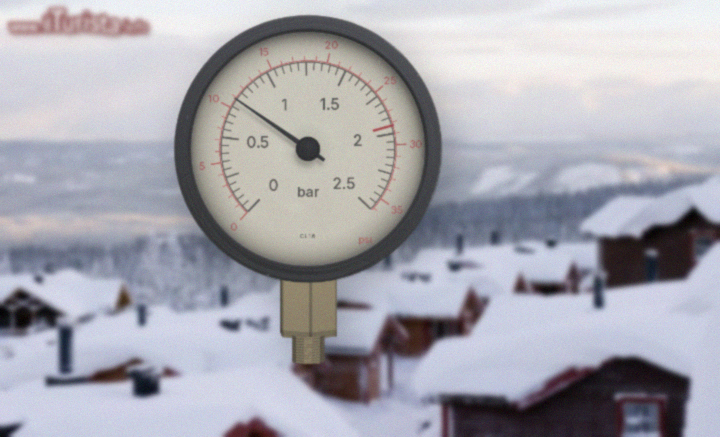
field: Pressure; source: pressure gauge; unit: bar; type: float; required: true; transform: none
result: 0.75 bar
